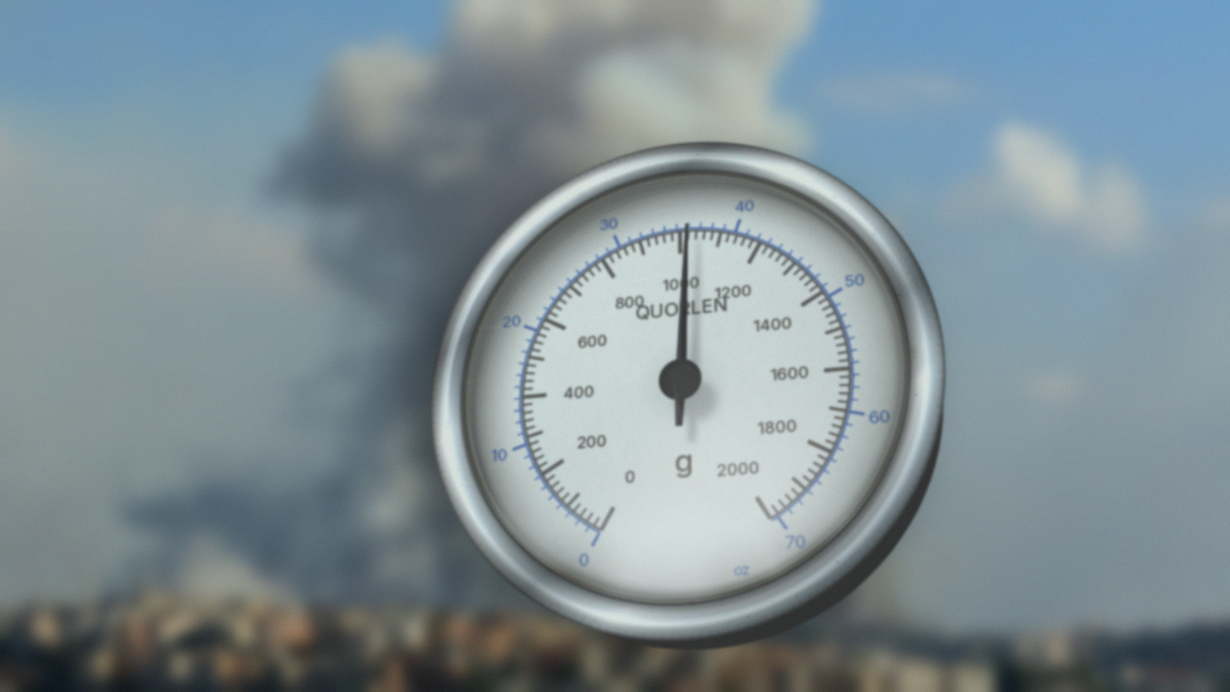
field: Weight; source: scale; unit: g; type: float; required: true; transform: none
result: 1020 g
